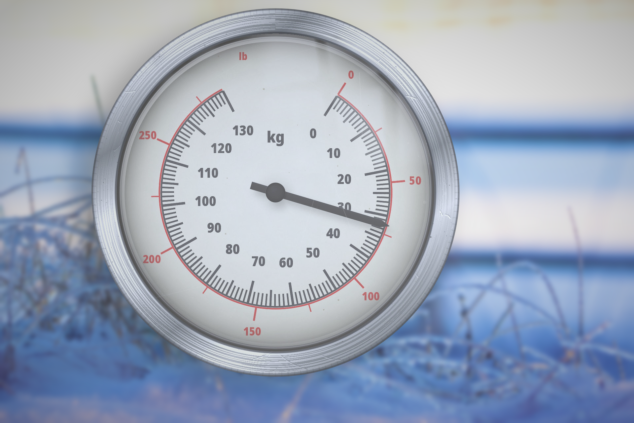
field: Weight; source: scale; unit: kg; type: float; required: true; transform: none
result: 32 kg
